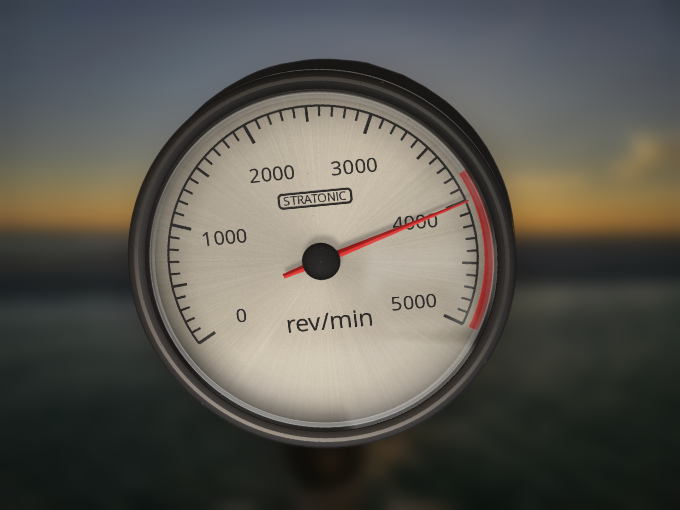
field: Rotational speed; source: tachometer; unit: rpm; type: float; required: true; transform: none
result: 4000 rpm
